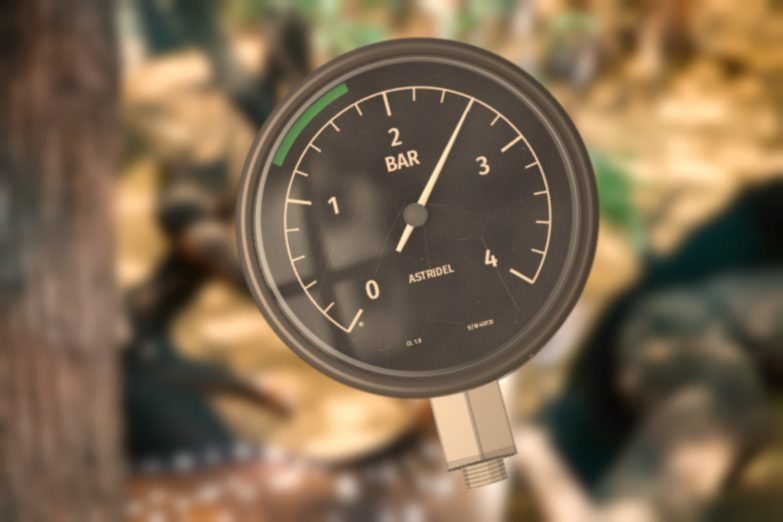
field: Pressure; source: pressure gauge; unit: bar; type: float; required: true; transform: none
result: 2.6 bar
